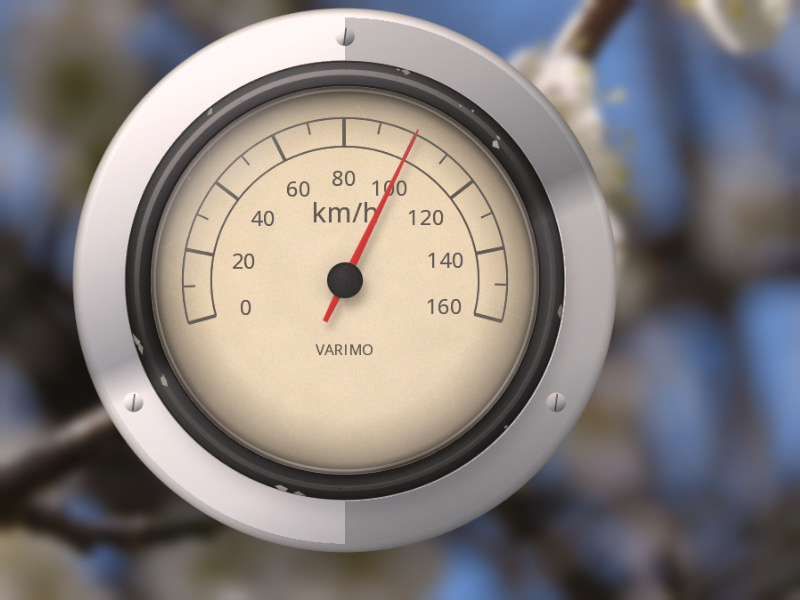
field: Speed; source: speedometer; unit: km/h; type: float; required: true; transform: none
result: 100 km/h
